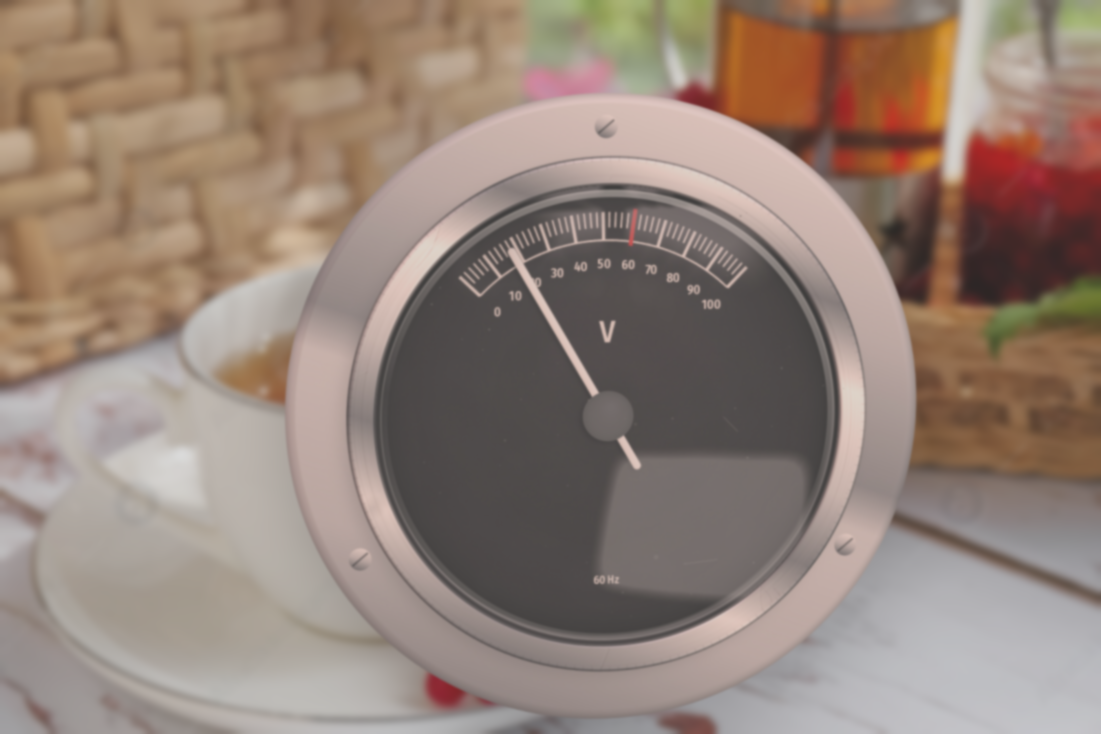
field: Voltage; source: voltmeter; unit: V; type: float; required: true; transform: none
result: 18 V
